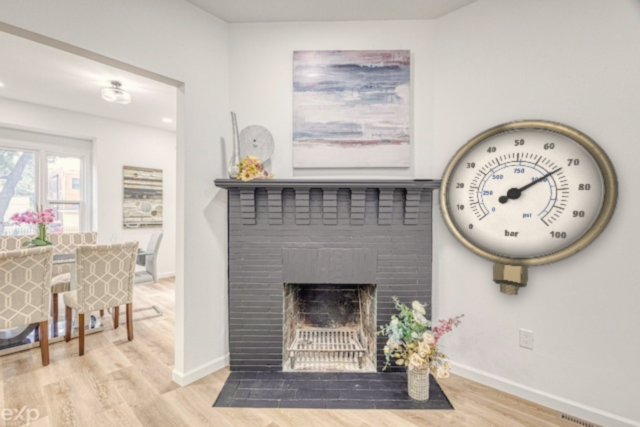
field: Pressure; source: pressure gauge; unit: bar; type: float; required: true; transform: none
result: 70 bar
